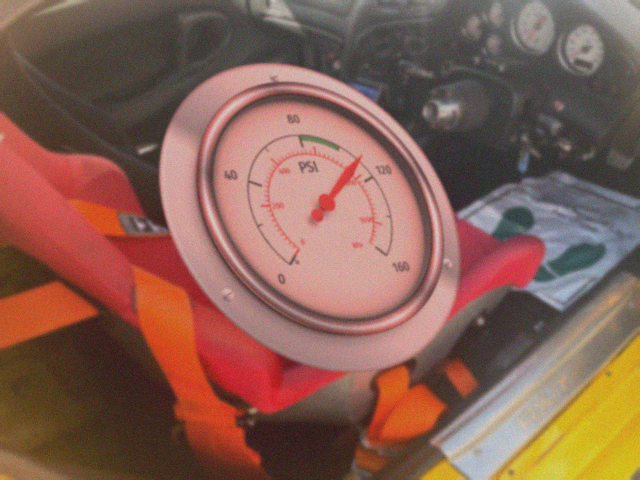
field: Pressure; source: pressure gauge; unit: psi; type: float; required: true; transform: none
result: 110 psi
